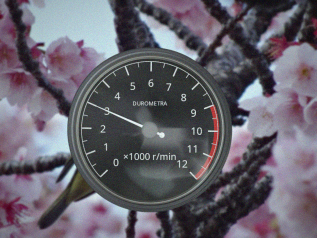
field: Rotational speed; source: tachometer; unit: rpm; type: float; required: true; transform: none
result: 3000 rpm
